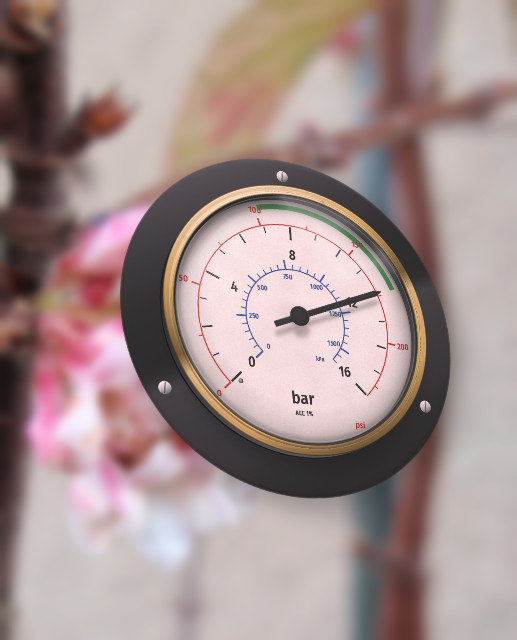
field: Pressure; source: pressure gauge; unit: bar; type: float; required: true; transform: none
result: 12 bar
